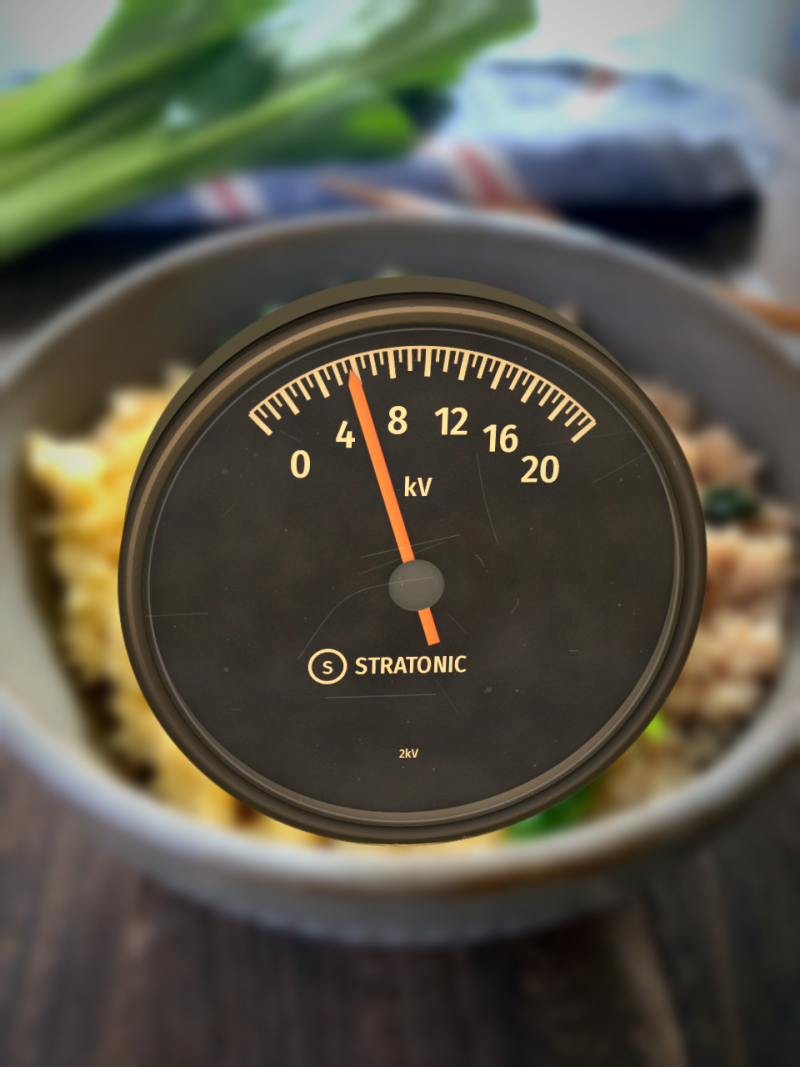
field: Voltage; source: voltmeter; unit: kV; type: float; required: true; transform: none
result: 5.75 kV
